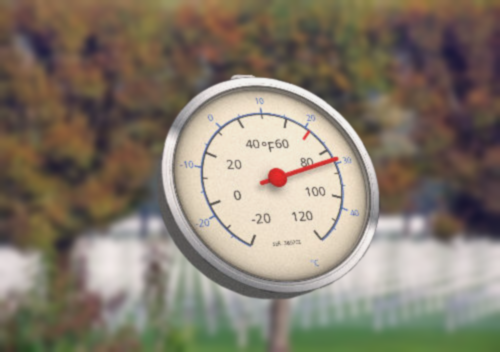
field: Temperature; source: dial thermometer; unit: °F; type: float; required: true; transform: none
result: 85 °F
